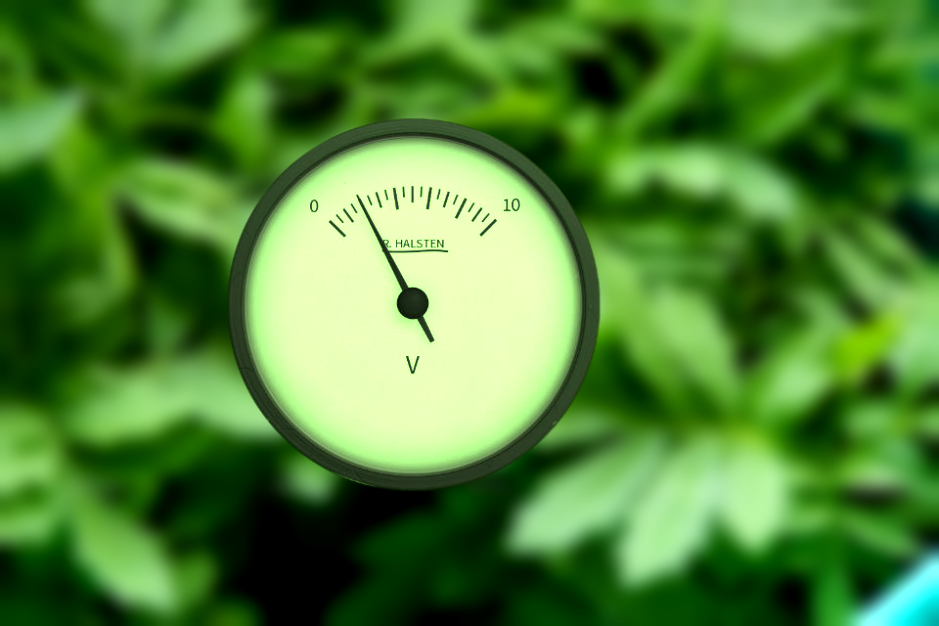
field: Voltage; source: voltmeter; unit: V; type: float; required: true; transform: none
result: 2 V
